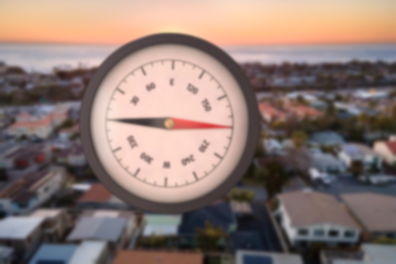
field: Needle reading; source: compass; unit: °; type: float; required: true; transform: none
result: 180 °
